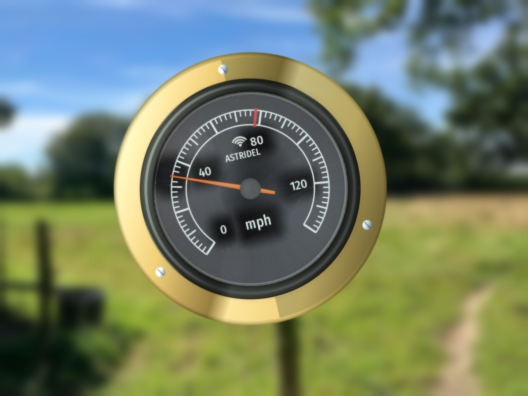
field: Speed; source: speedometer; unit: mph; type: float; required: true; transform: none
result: 34 mph
